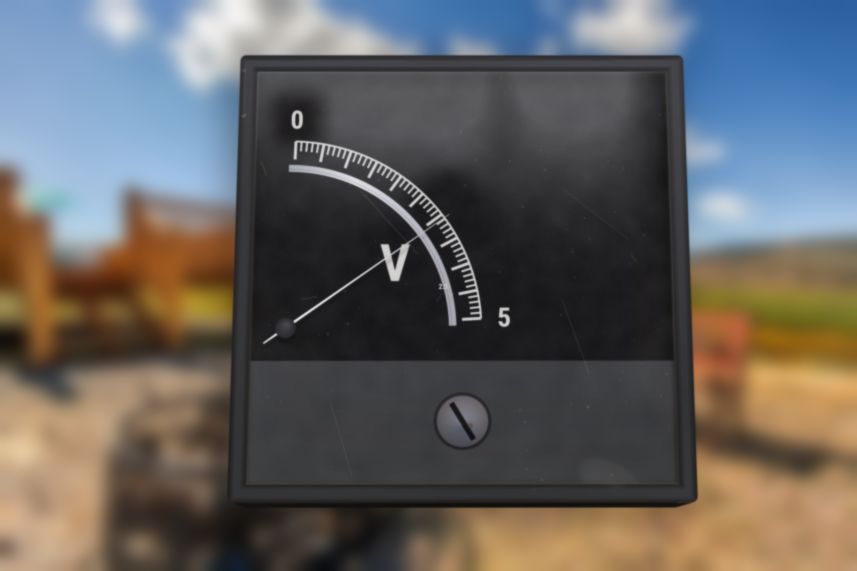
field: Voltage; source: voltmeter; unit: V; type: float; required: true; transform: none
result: 3.1 V
